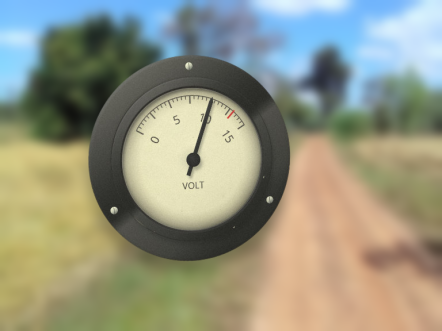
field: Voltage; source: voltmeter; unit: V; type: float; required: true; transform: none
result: 10 V
